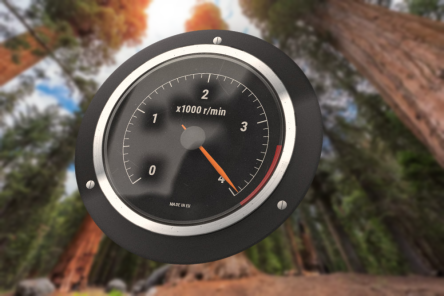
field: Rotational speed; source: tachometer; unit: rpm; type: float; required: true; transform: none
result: 3950 rpm
